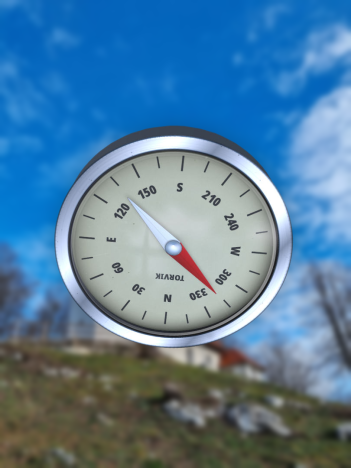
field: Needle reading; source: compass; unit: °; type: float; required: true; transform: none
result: 315 °
